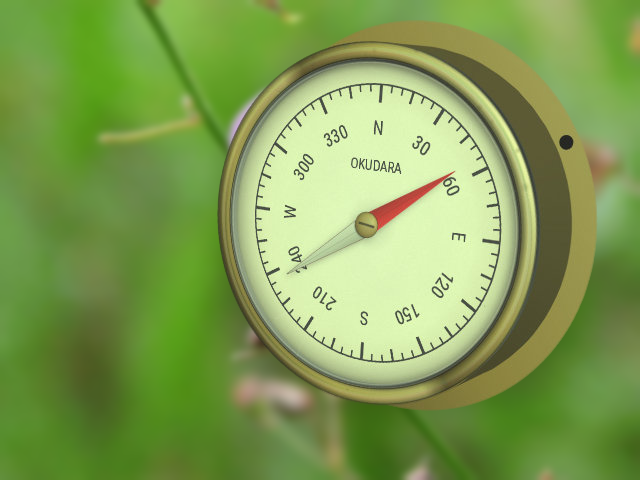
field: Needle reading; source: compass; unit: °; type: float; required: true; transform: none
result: 55 °
